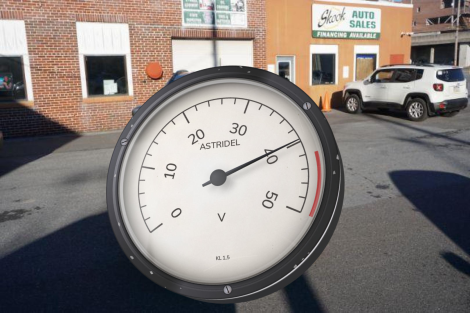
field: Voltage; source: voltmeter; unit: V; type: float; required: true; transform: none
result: 40 V
